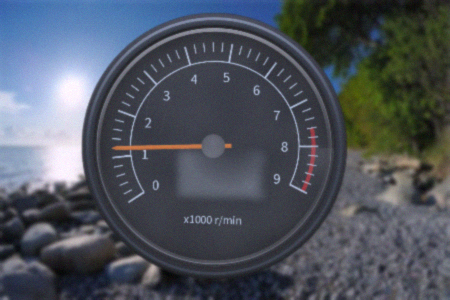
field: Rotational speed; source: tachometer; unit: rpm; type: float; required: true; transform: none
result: 1200 rpm
